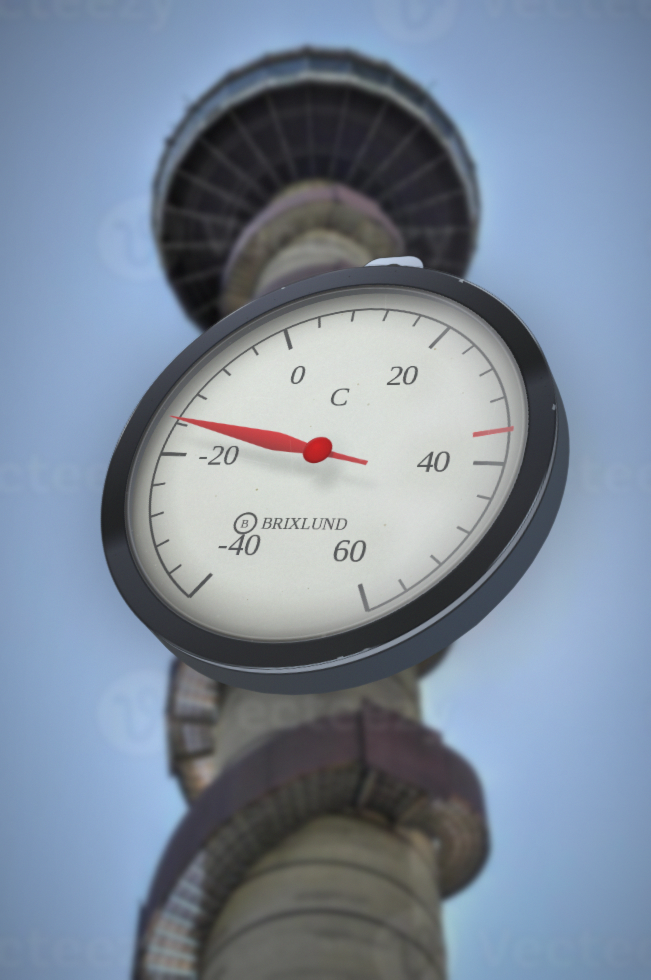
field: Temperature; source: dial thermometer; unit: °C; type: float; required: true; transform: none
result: -16 °C
